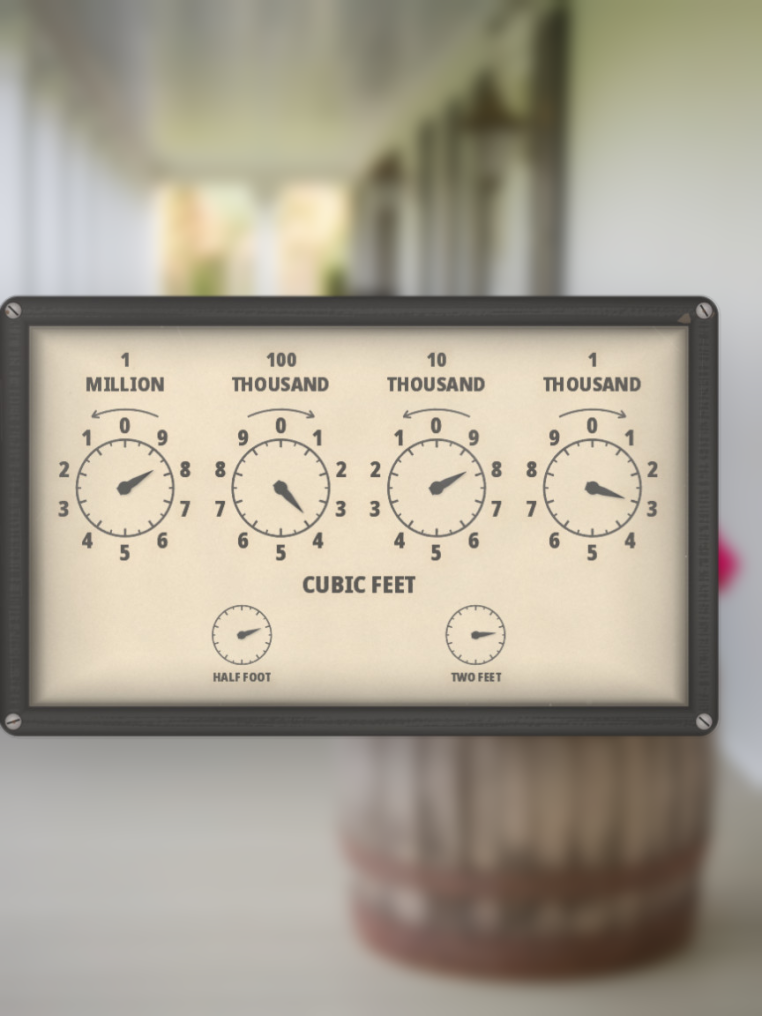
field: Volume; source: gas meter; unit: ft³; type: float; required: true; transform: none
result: 838300 ft³
